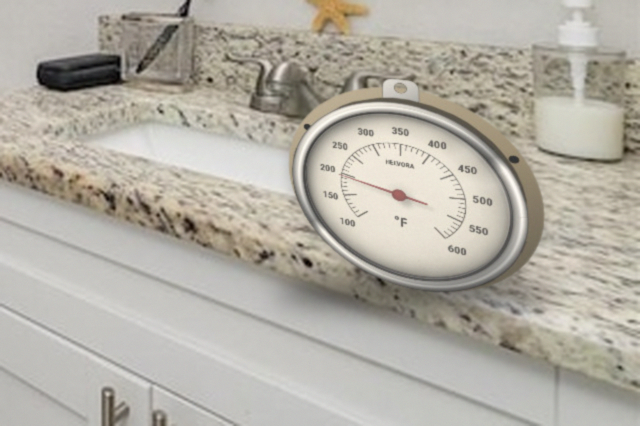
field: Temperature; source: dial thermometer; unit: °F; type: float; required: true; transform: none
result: 200 °F
